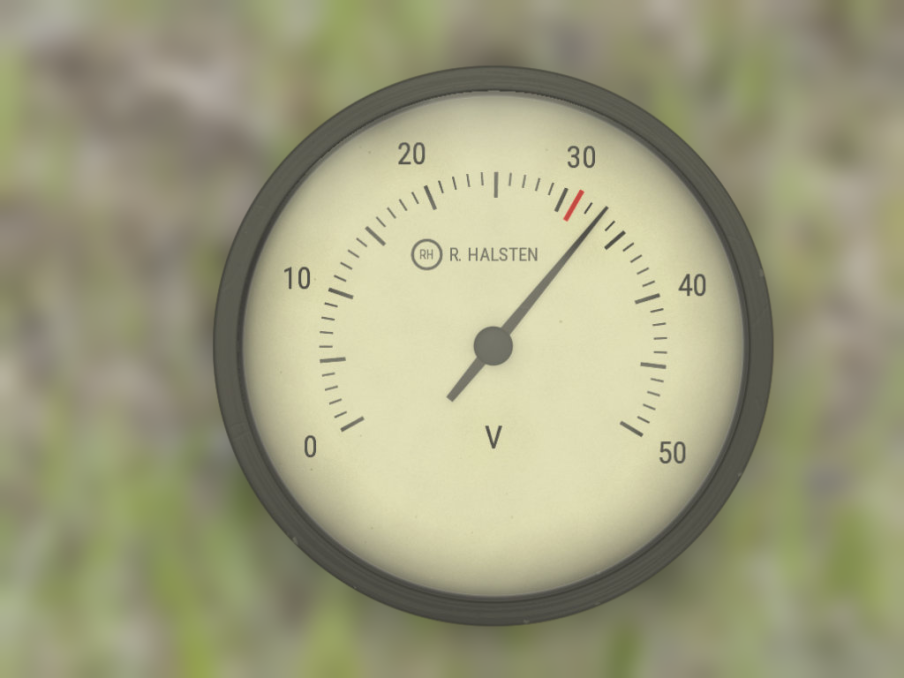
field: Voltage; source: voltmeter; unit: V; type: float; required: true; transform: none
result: 33 V
